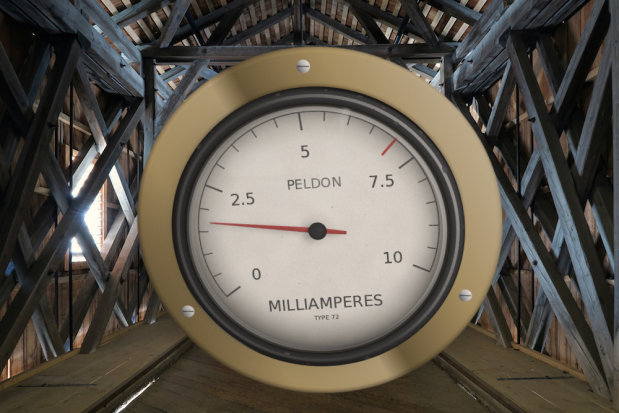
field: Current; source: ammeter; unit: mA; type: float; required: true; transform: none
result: 1.75 mA
